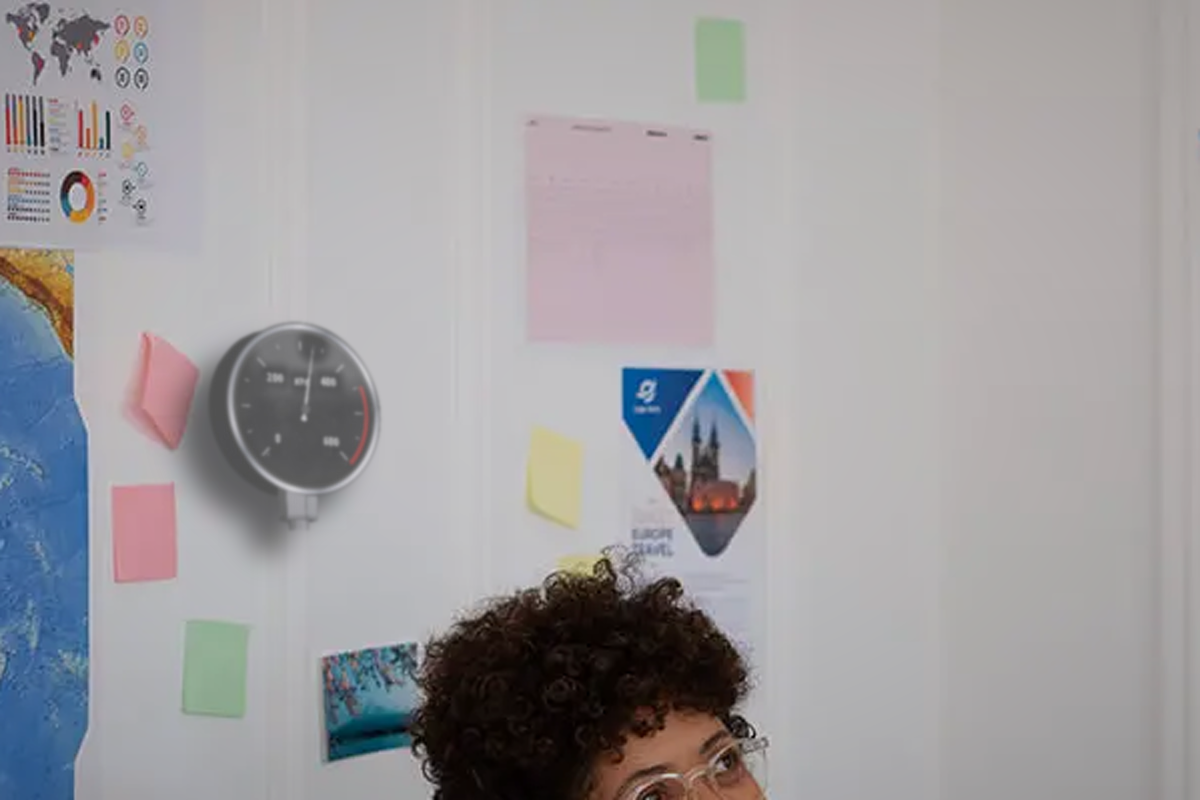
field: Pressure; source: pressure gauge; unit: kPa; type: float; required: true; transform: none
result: 325 kPa
